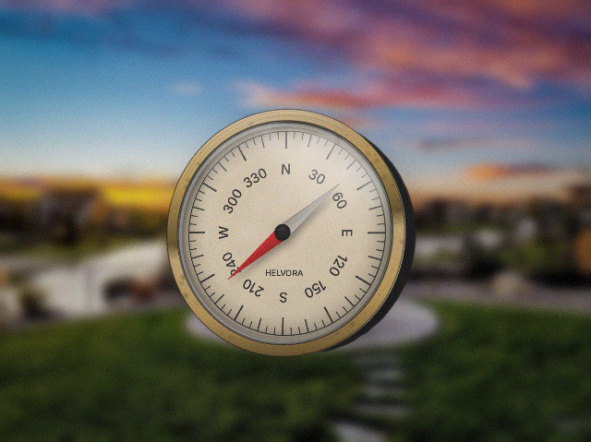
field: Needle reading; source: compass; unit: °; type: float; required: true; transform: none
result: 230 °
